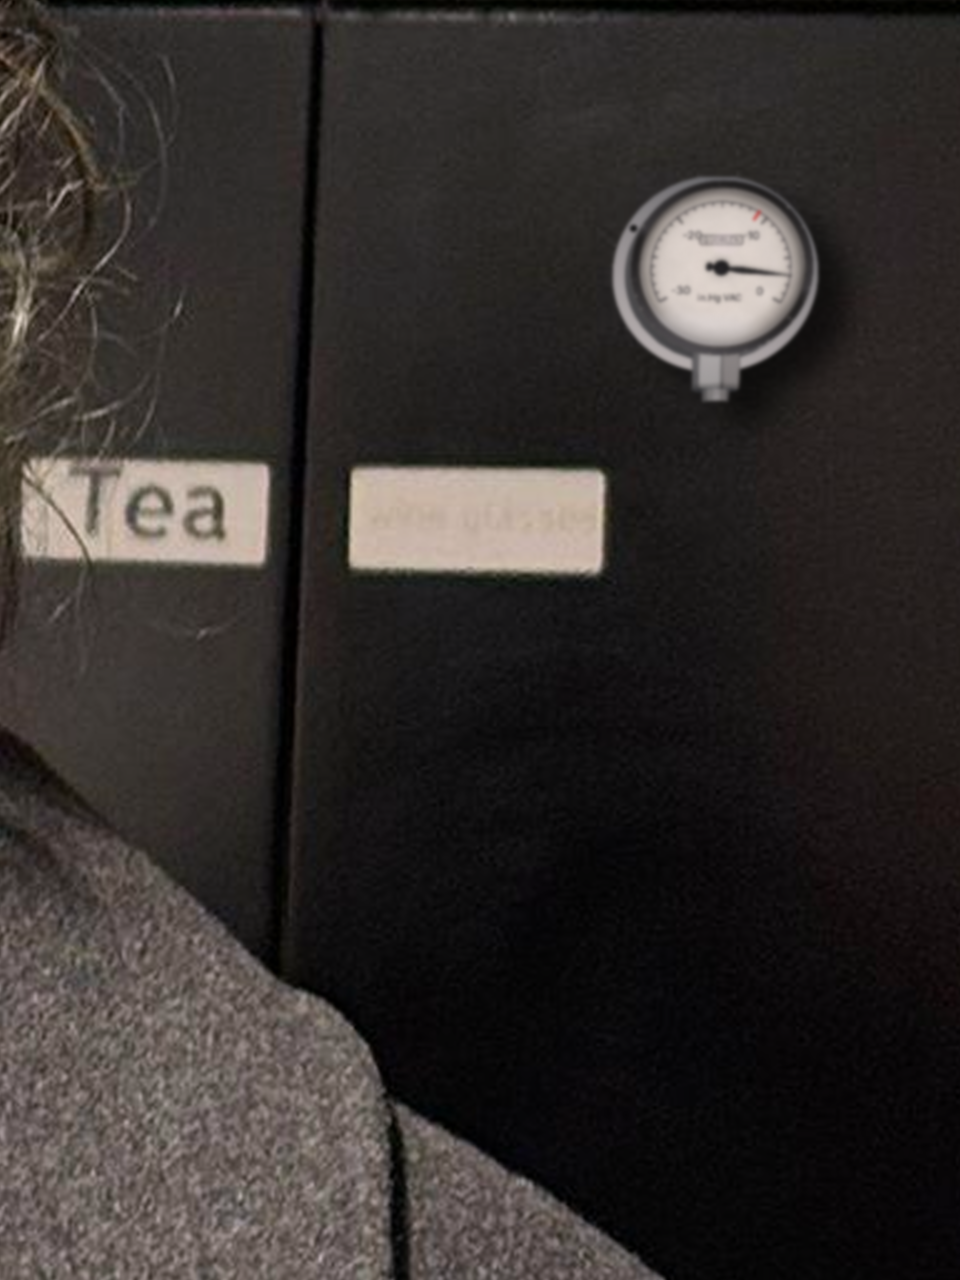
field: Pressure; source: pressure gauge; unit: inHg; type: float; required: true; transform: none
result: -3 inHg
